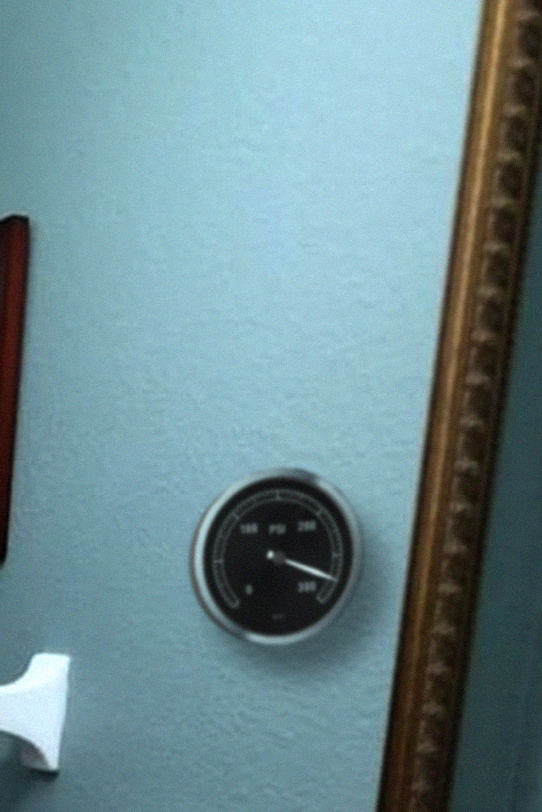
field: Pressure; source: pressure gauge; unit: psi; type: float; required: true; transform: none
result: 275 psi
